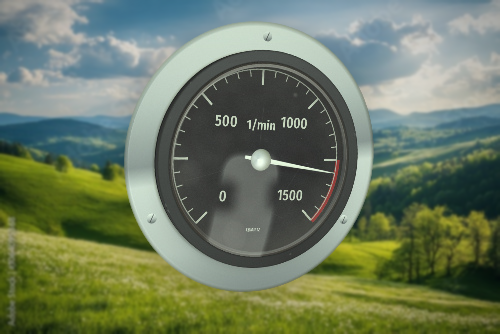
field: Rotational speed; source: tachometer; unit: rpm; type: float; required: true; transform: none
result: 1300 rpm
